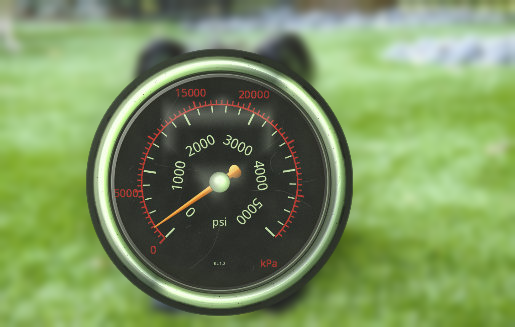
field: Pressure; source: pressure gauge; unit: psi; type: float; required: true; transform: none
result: 200 psi
